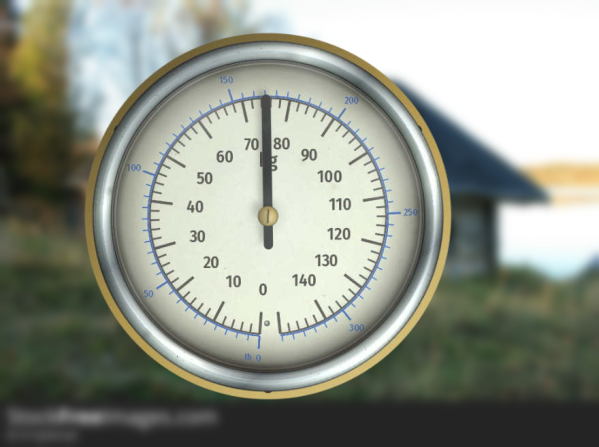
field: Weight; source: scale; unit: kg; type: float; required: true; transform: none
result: 75 kg
